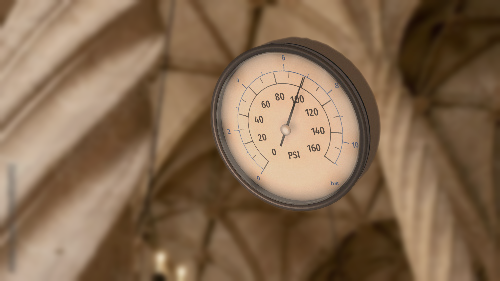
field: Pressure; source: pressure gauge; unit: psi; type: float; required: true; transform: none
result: 100 psi
